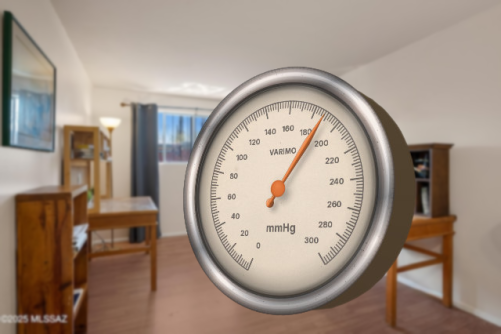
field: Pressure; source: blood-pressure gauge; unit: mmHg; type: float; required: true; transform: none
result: 190 mmHg
